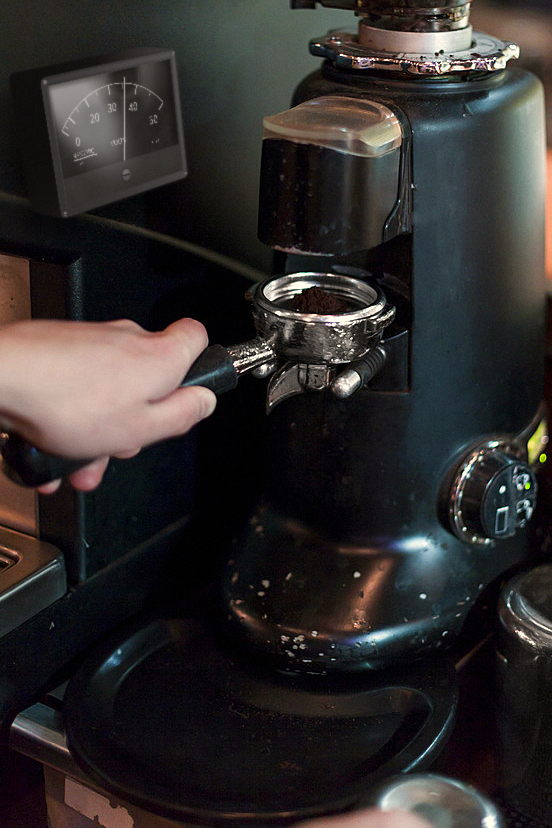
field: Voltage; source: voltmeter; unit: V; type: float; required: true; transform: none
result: 35 V
